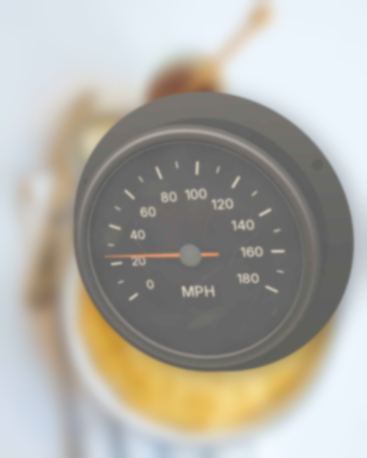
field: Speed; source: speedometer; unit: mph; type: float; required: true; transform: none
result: 25 mph
